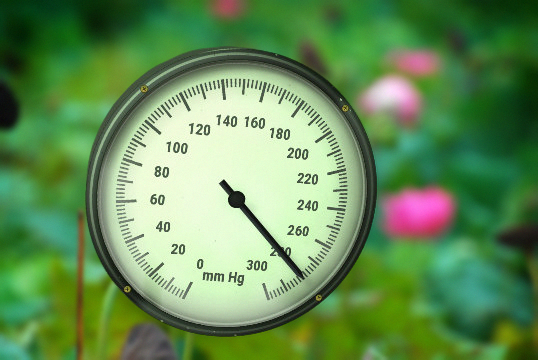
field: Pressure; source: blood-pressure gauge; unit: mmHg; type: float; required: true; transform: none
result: 280 mmHg
